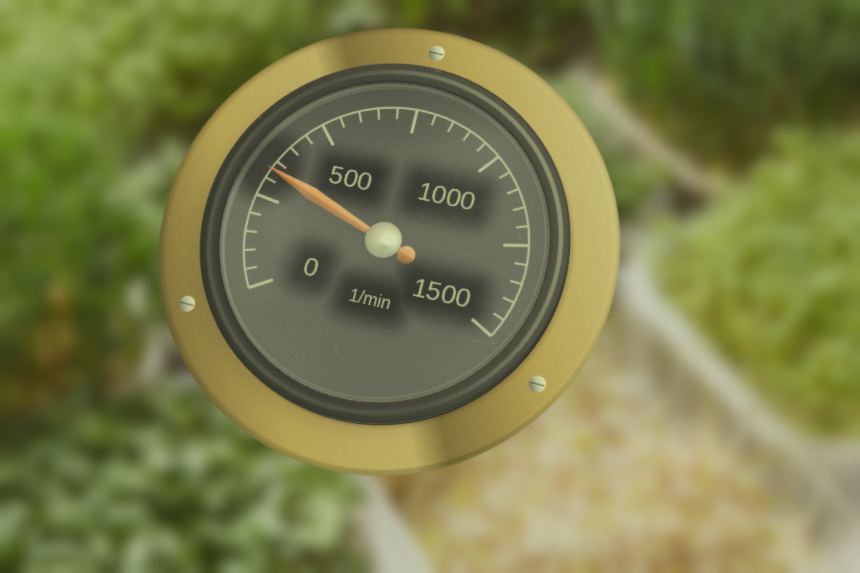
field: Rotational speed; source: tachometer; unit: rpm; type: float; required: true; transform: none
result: 325 rpm
